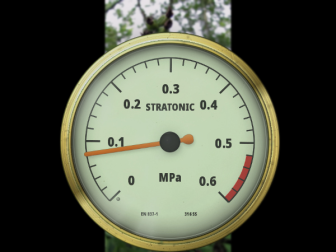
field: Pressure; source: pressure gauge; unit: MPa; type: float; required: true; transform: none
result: 0.08 MPa
